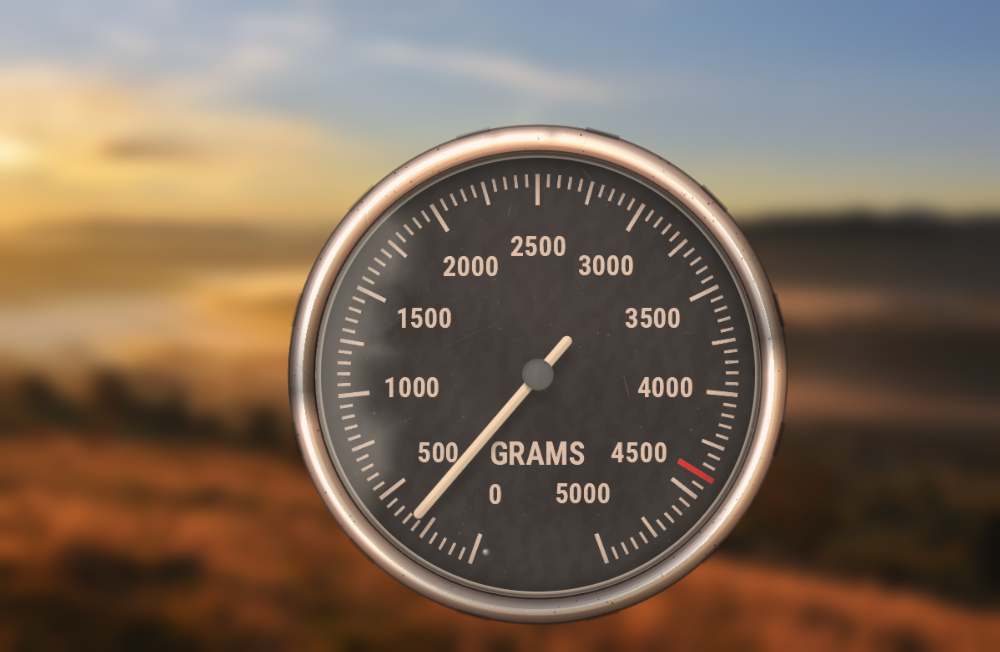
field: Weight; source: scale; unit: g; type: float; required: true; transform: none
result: 325 g
